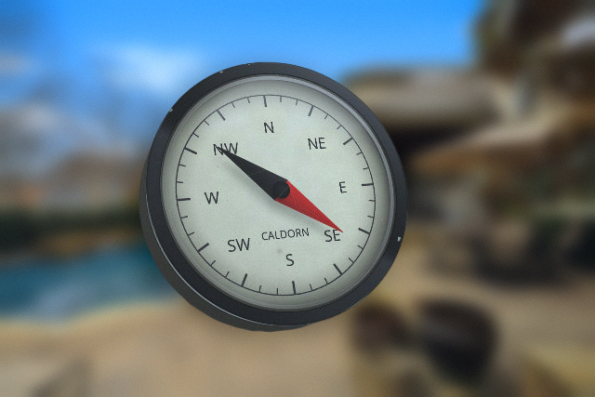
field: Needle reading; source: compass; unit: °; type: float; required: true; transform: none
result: 130 °
